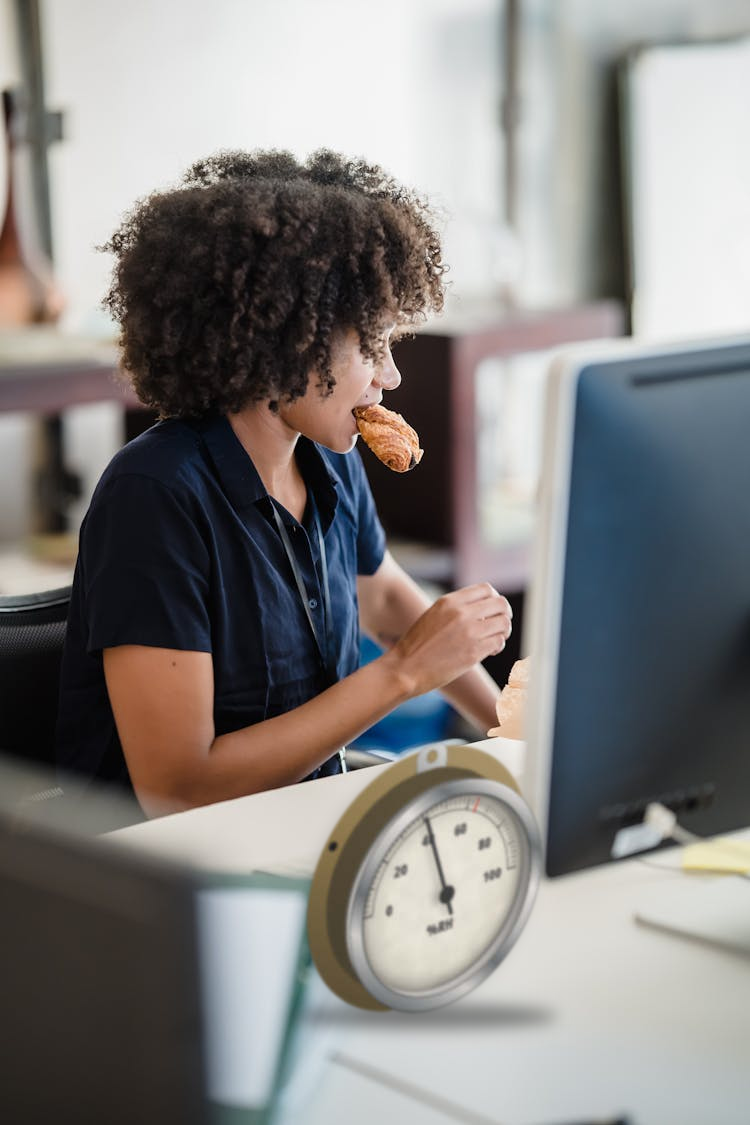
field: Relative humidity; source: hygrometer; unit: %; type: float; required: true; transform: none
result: 40 %
